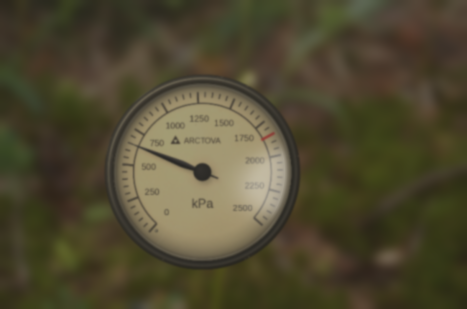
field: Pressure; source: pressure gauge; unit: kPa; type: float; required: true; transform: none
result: 650 kPa
